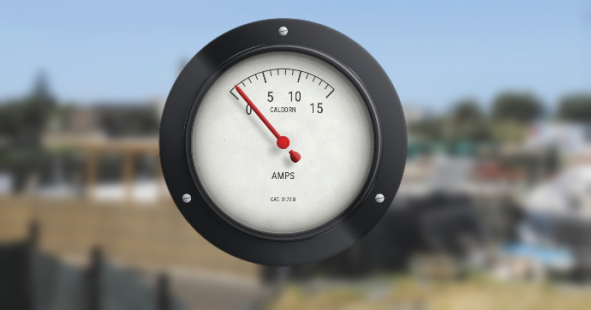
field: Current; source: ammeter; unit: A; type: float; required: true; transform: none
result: 1 A
